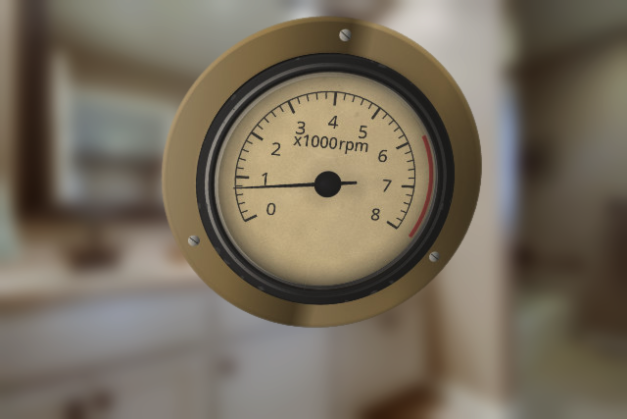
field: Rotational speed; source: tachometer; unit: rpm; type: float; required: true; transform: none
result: 800 rpm
